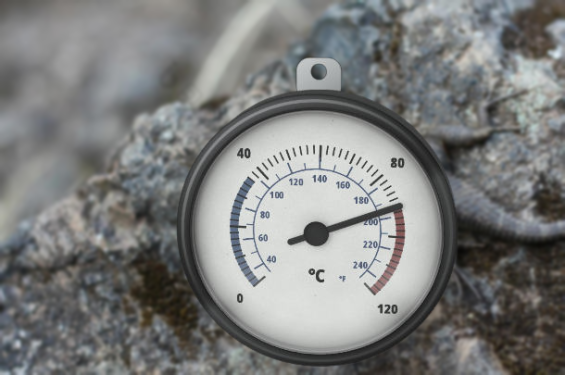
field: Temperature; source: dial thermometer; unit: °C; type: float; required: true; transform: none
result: 90 °C
